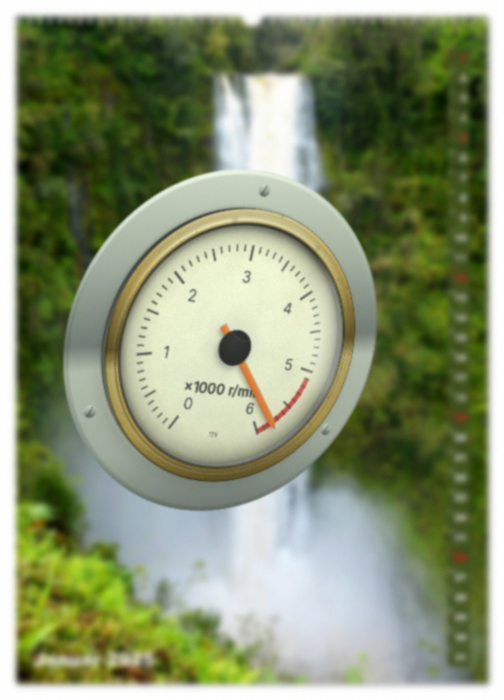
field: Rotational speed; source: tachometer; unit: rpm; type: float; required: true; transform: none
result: 5800 rpm
